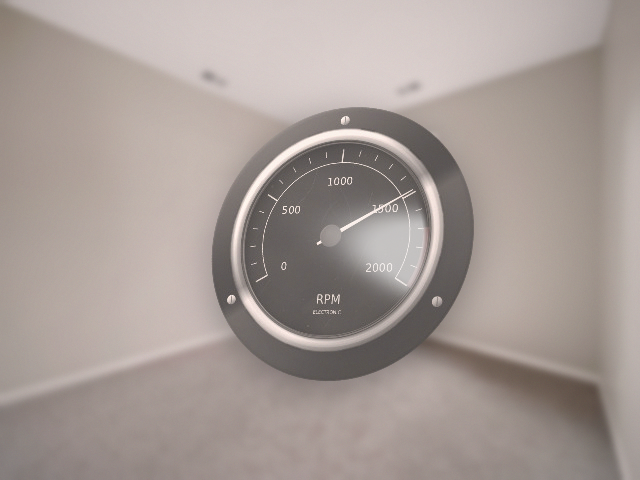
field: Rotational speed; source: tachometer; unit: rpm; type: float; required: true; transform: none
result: 1500 rpm
